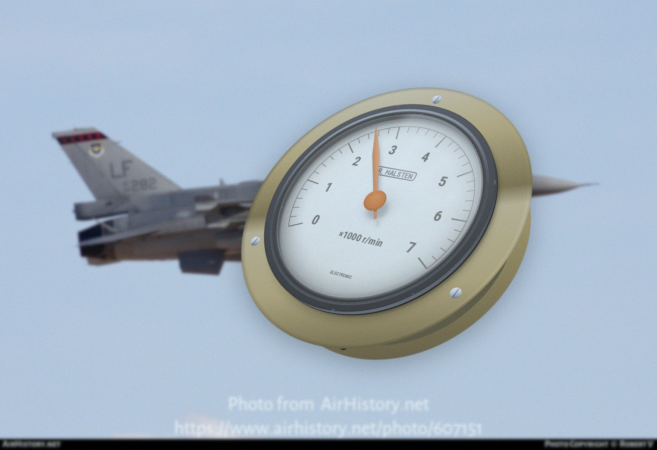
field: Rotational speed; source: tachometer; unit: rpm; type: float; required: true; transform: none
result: 2600 rpm
